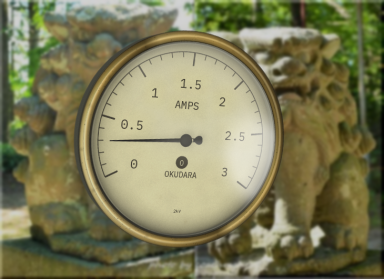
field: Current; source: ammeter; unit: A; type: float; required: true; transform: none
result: 0.3 A
